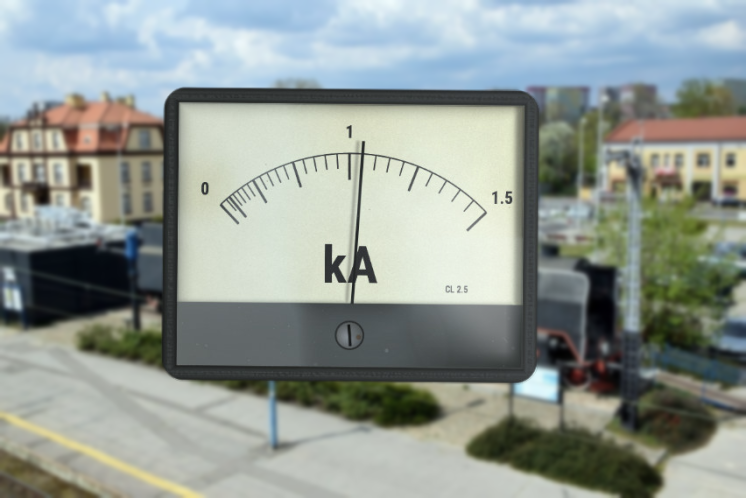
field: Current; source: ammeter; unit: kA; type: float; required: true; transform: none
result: 1.05 kA
